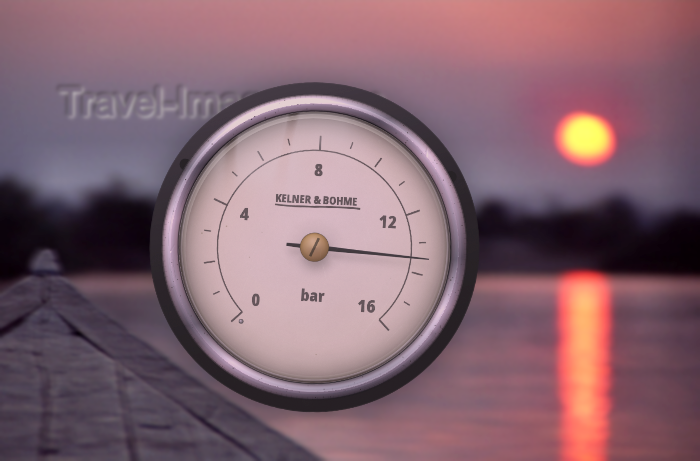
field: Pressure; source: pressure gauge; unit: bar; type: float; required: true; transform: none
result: 13.5 bar
